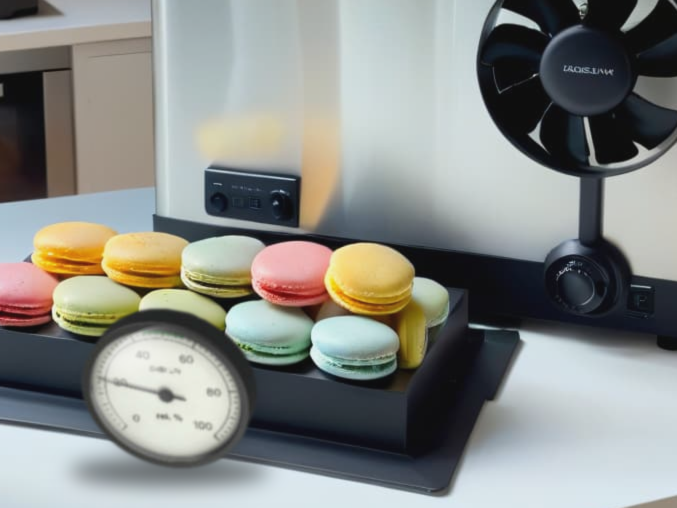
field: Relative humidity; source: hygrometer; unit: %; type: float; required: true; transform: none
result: 20 %
